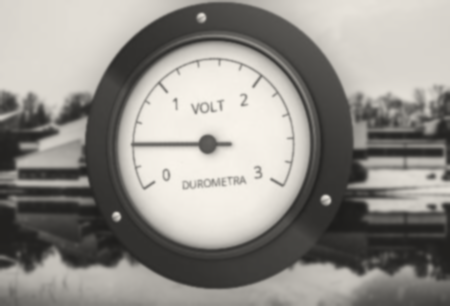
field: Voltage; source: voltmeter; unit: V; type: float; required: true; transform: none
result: 0.4 V
